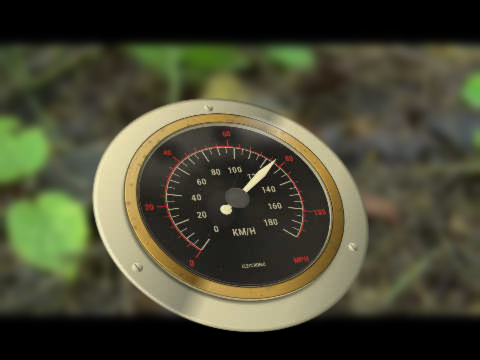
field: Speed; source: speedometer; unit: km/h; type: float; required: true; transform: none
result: 125 km/h
